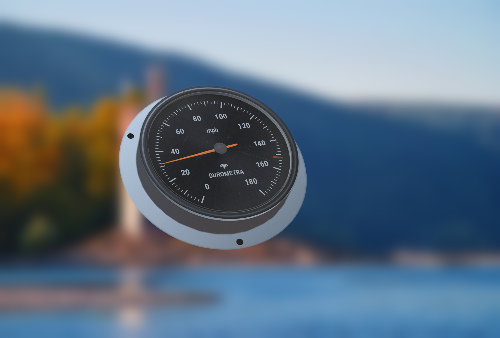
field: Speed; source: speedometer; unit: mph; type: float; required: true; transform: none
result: 30 mph
